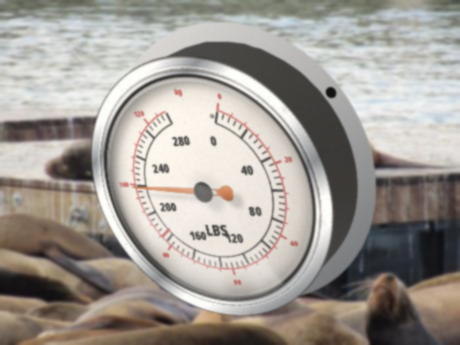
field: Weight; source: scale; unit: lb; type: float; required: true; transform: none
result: 220 lb
